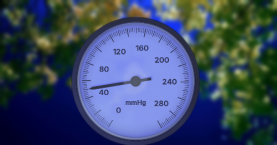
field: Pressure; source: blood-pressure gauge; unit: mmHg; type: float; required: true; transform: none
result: 50 mmHg
